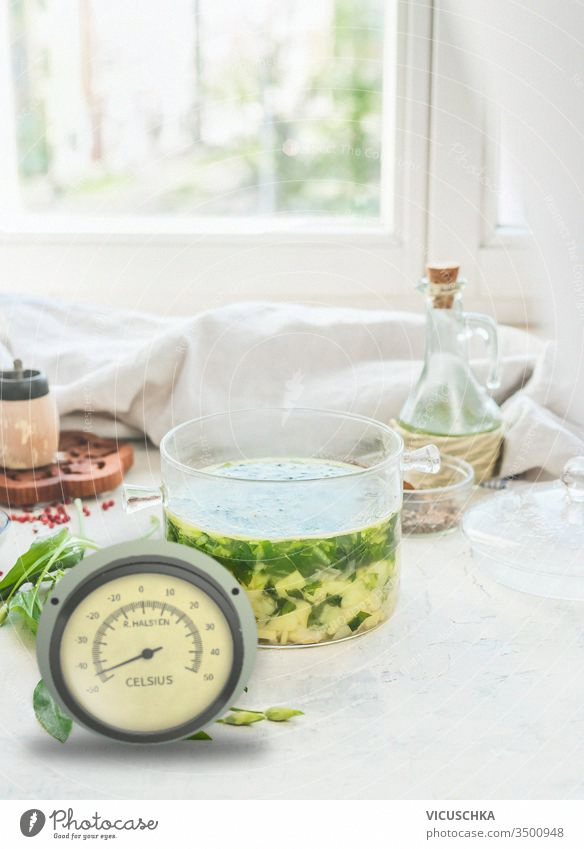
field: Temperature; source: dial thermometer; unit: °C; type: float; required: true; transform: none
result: -45 °C
